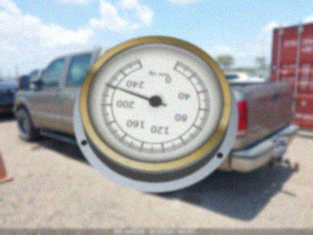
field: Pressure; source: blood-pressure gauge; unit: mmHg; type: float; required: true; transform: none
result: 220 mmHg
